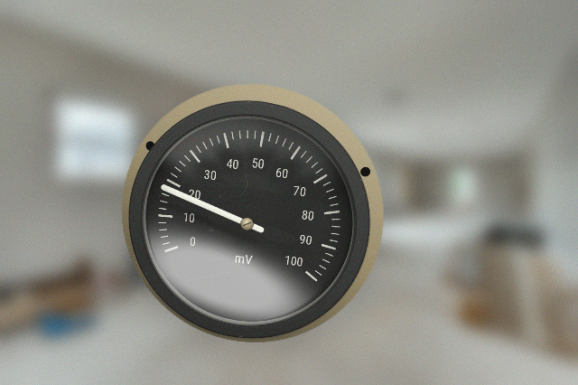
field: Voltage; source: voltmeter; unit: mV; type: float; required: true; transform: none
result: 18 mV
